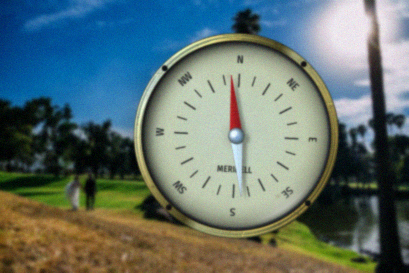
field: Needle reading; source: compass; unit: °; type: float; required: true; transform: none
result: 352.5 °
